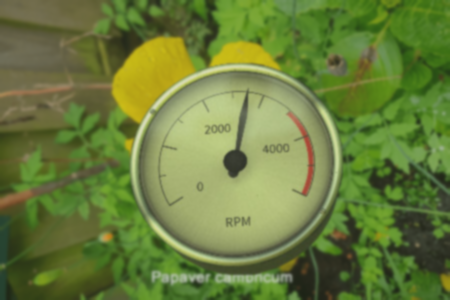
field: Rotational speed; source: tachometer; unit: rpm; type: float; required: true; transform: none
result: 2750 rpm
